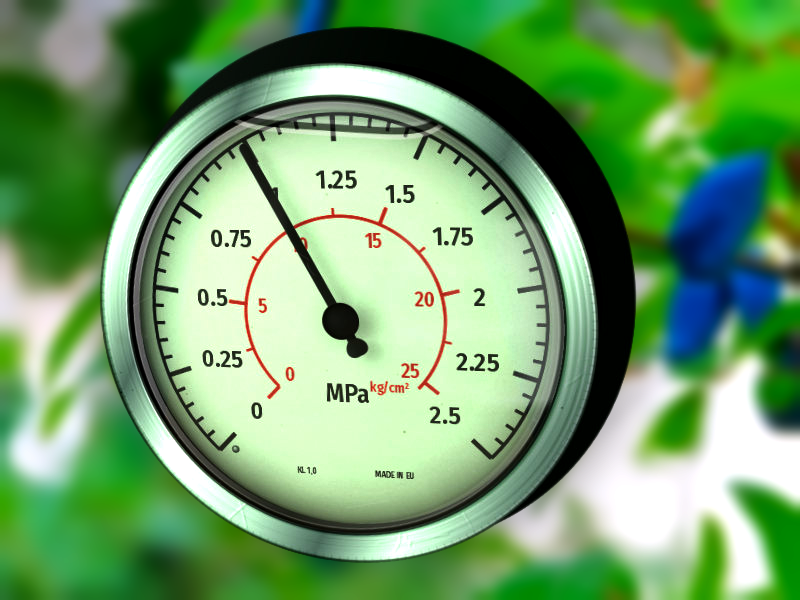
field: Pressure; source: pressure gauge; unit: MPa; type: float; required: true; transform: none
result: 1 MPa
